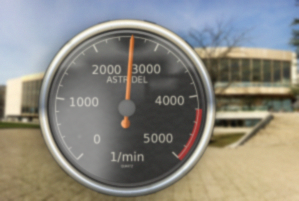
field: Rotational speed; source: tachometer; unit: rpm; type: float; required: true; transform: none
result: 2600 rpm
